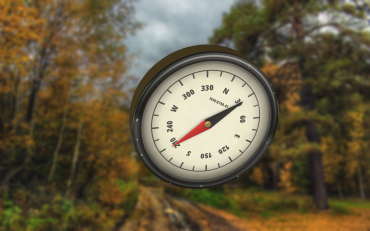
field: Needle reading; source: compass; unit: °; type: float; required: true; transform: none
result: 210 °
